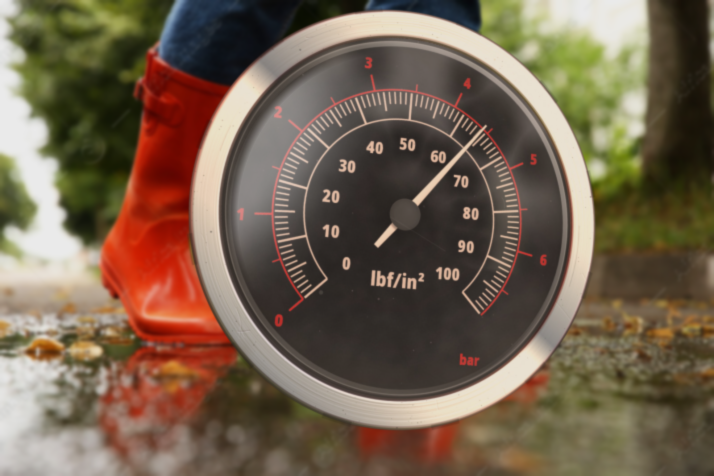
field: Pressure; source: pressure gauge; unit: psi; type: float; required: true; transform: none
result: 64 psi
